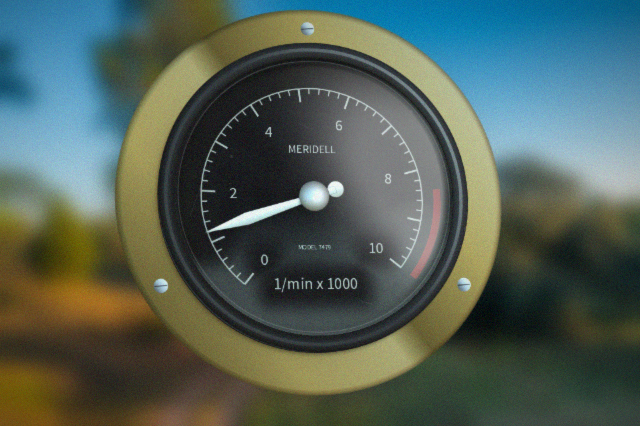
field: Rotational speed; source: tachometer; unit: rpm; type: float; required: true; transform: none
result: 1200 rpm
